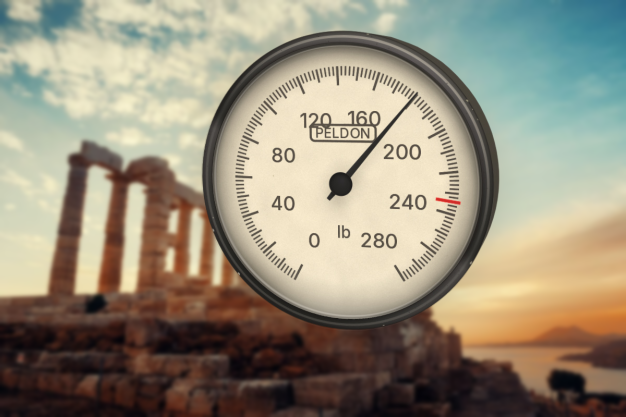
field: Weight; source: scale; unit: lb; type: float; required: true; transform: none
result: 180 lb
